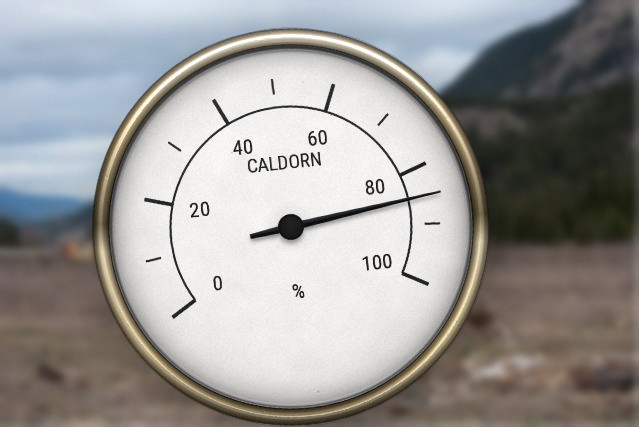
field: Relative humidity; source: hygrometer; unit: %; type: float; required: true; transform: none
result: 85 %
